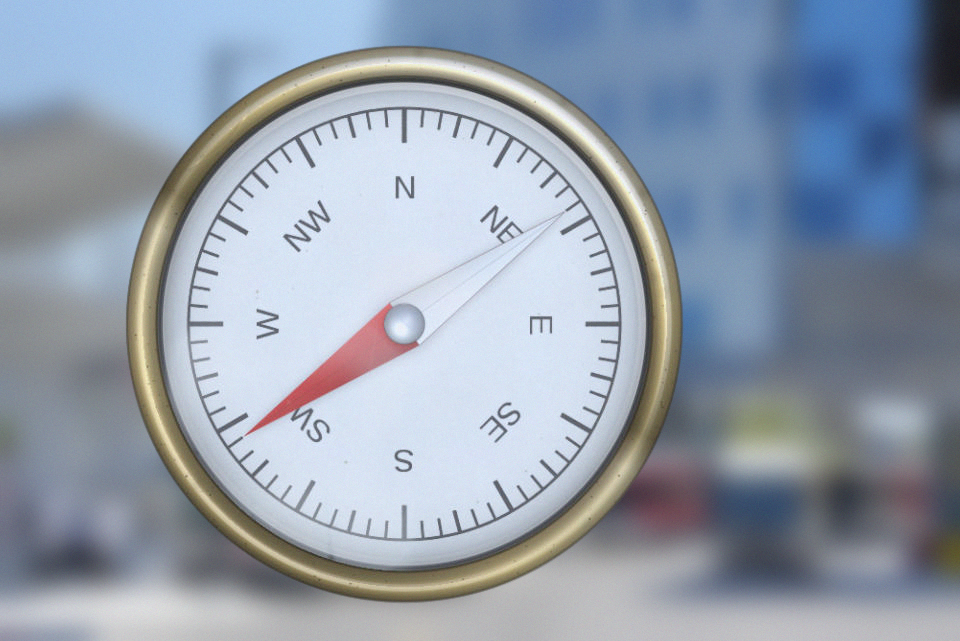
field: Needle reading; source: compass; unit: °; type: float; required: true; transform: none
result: 235 °
